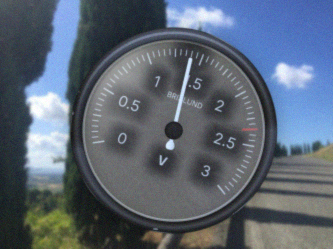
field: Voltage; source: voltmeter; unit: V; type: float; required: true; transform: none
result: 1.4 V
